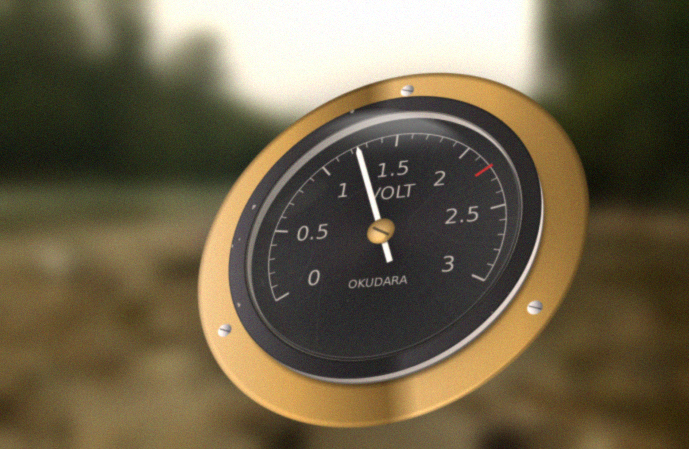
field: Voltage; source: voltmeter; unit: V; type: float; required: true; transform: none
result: 1.25 V
